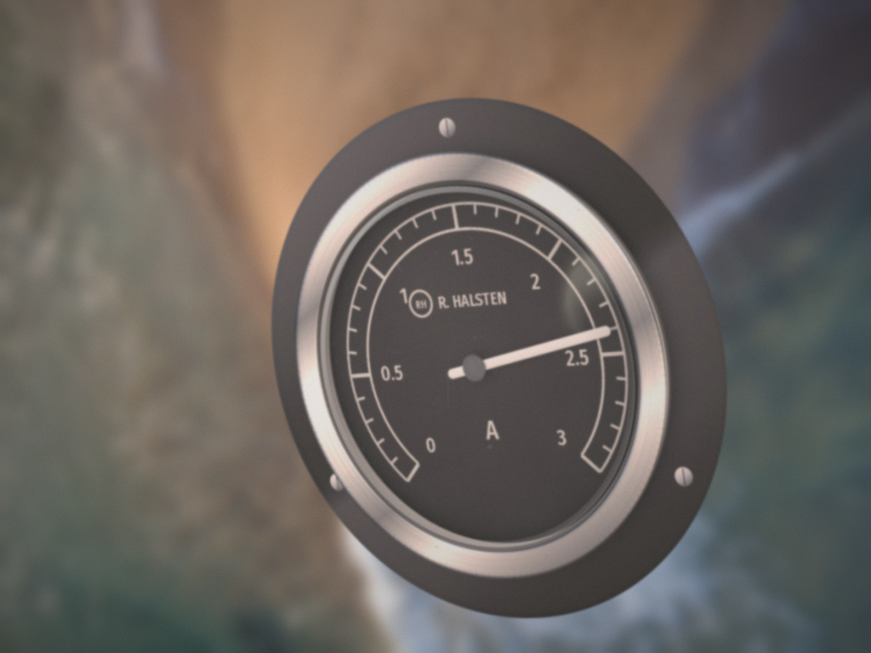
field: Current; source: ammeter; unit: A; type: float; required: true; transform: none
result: 2.4 A
